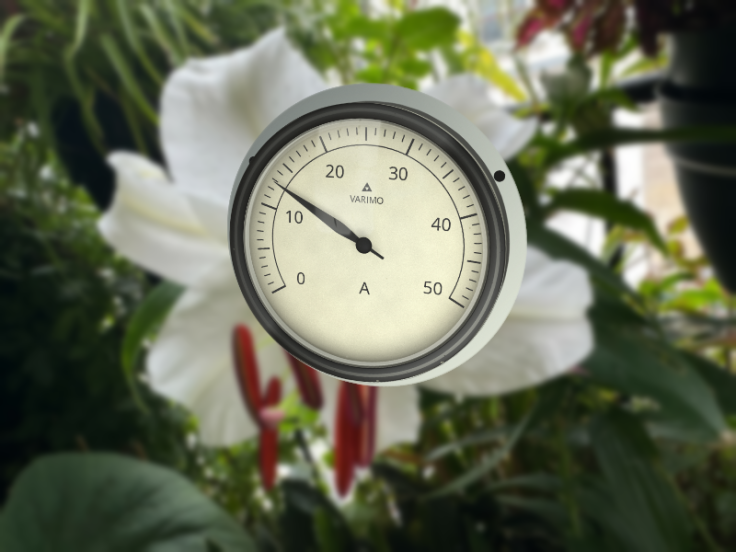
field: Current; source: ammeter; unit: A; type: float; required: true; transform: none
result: 13 A
